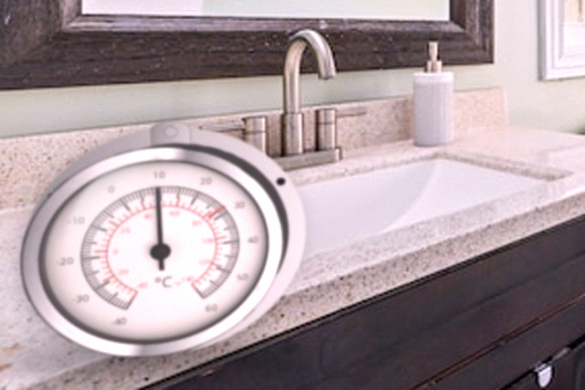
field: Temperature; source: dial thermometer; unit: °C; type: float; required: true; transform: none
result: 10 °C
